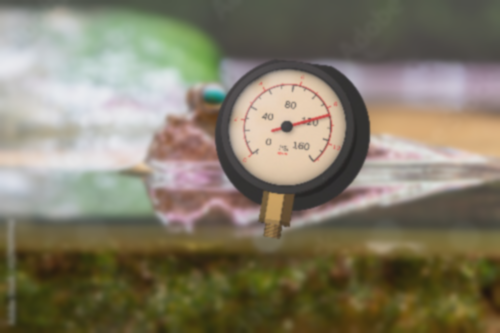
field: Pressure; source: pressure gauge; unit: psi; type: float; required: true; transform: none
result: 120 psi
